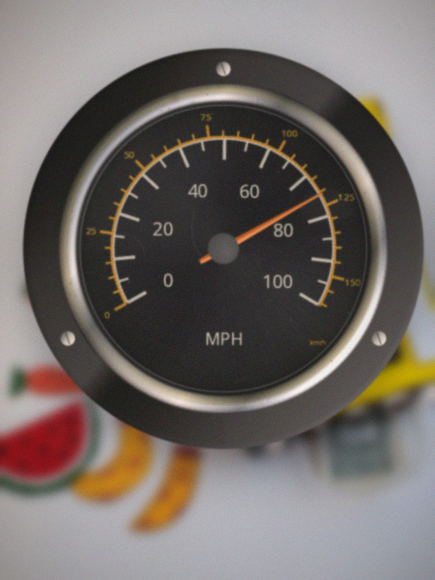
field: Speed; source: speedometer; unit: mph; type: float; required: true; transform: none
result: 75 mph
